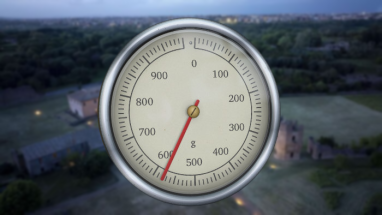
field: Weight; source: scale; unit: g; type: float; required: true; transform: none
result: 580 g
